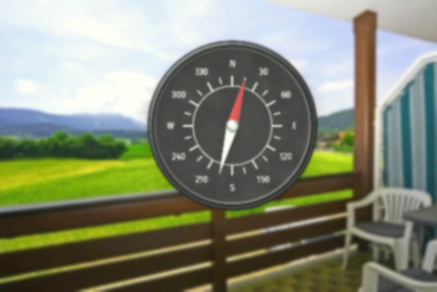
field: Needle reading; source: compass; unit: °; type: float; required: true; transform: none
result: 15 °
